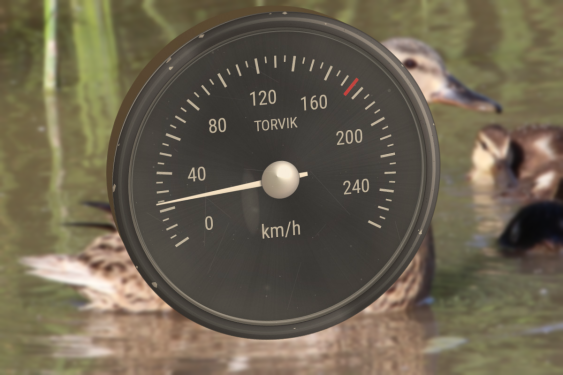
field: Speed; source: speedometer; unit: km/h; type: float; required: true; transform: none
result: 25 km/h
